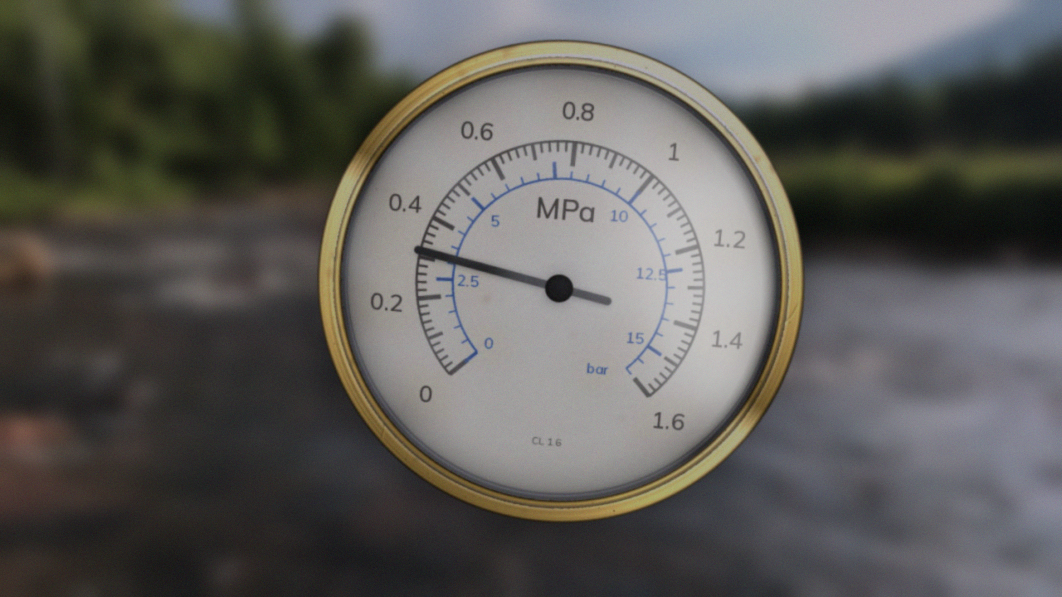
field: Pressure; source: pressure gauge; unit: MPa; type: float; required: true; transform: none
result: 0.32 MPa
